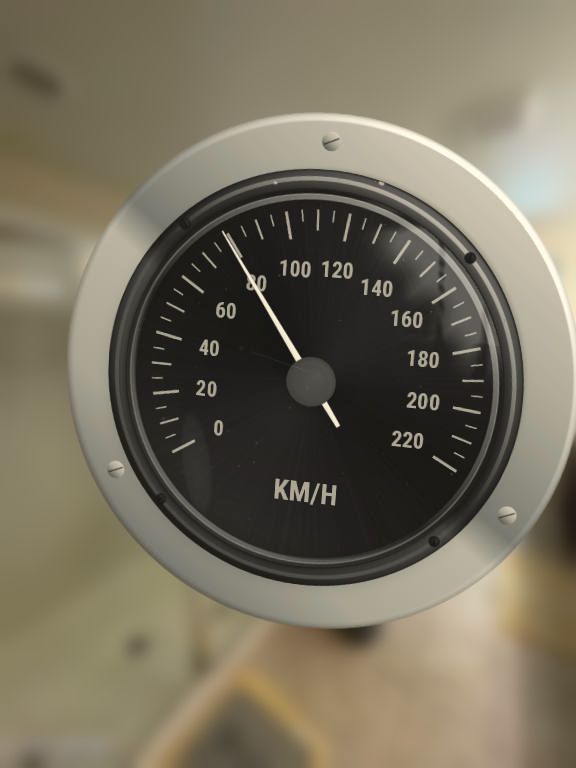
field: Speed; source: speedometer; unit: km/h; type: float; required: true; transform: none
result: 80 km/h
